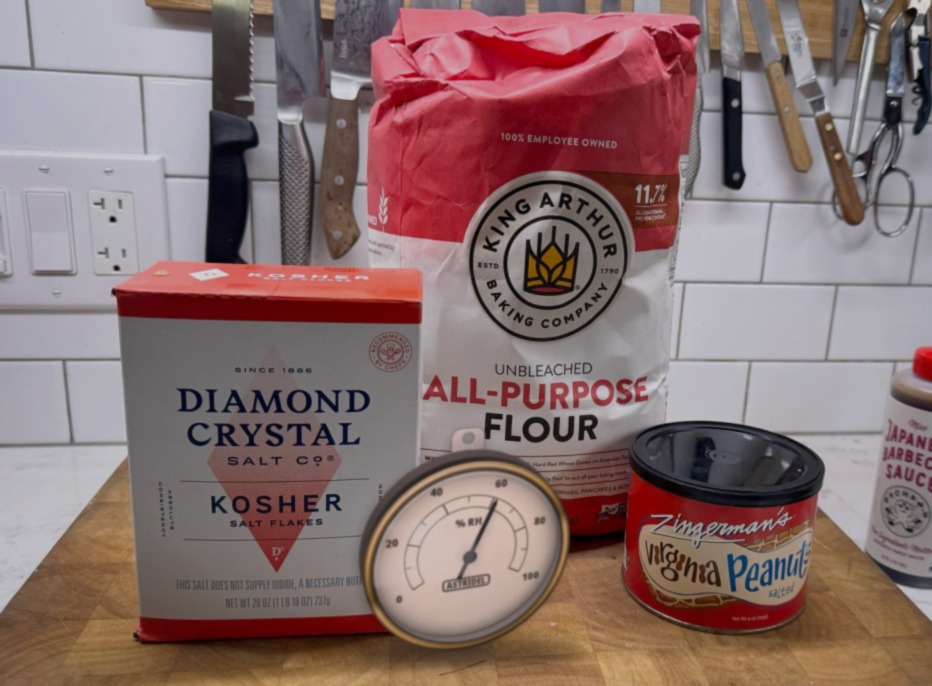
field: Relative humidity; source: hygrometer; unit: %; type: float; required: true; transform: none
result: 60 %
